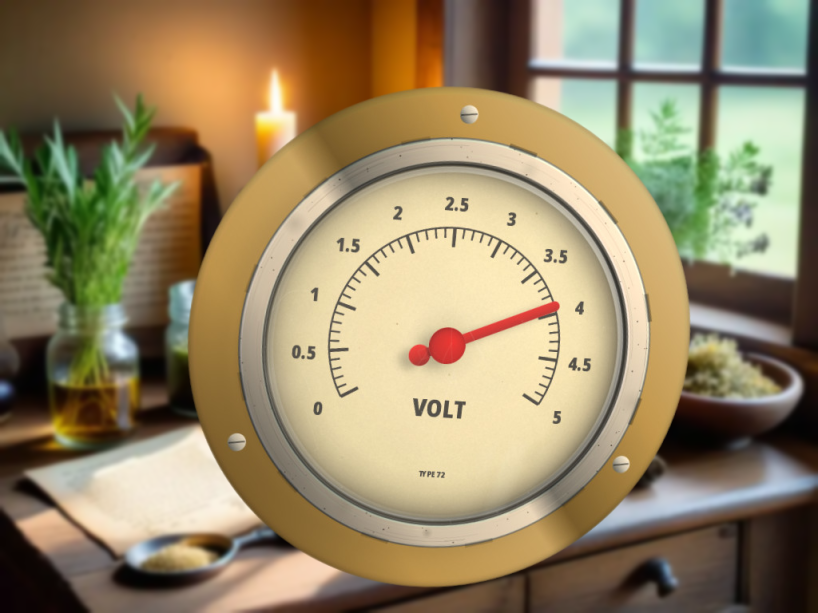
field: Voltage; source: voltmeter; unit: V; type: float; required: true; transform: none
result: 3.9 V
